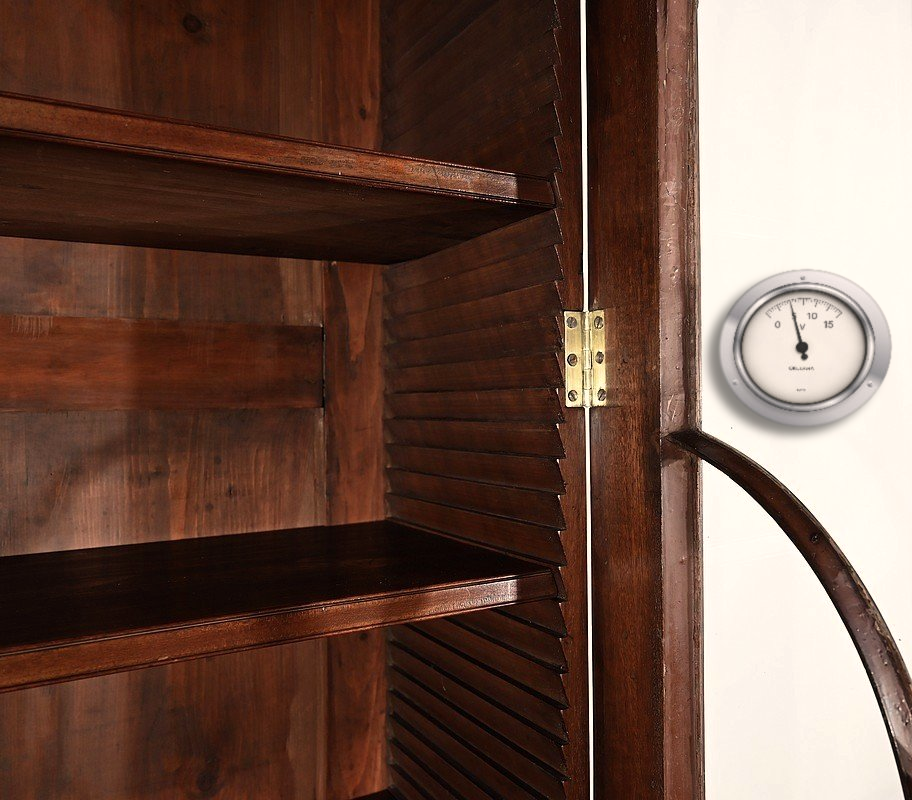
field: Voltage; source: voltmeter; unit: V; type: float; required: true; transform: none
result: 5 V
